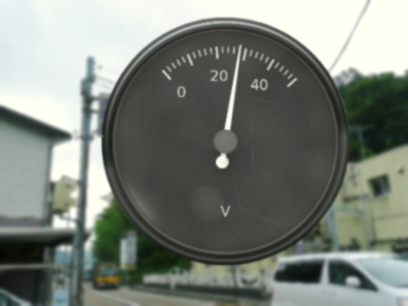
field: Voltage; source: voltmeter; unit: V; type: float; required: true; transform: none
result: 28 V
